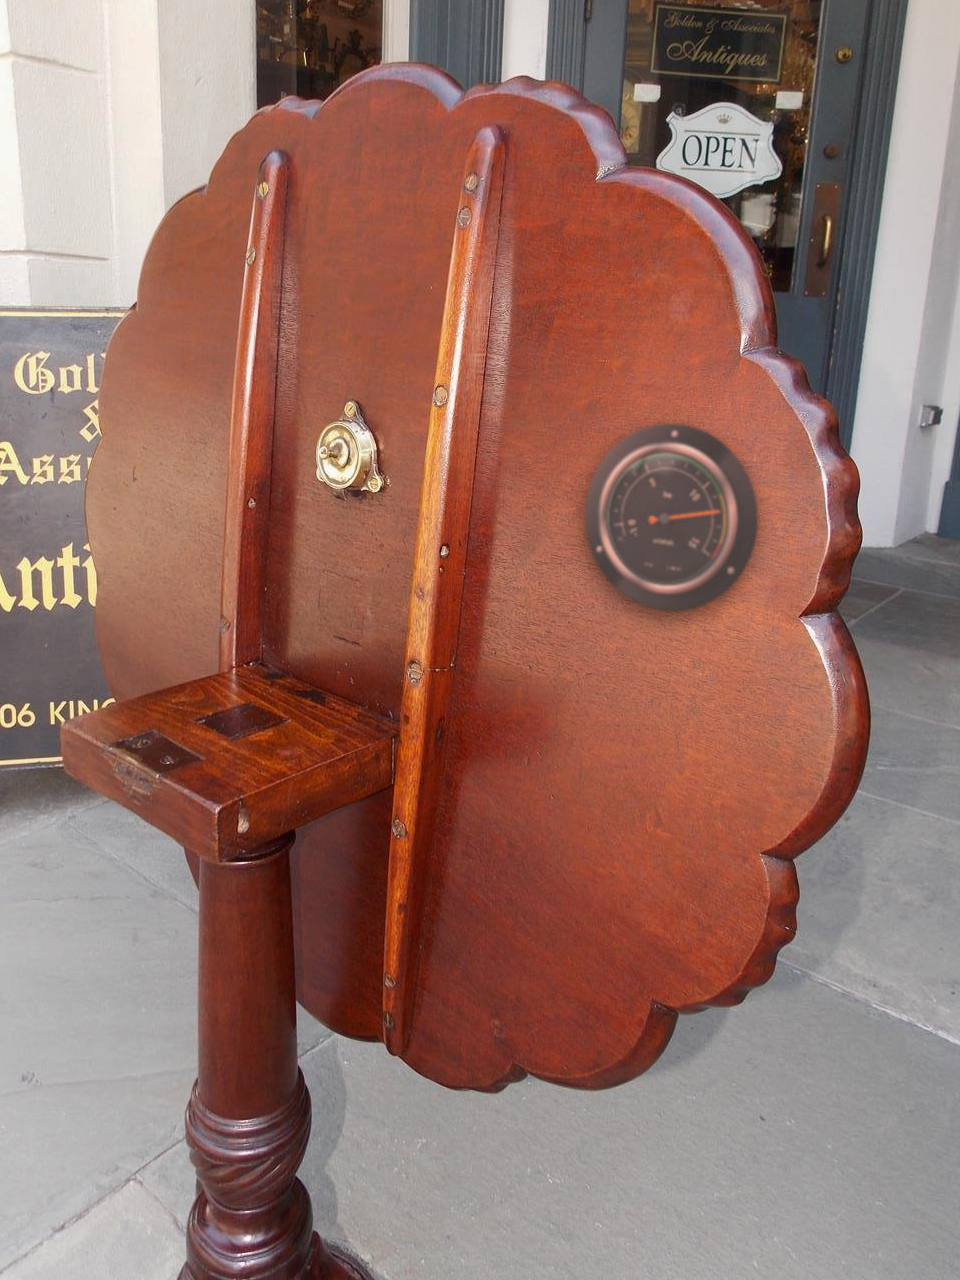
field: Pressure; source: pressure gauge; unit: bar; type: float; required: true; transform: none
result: 12 bar
